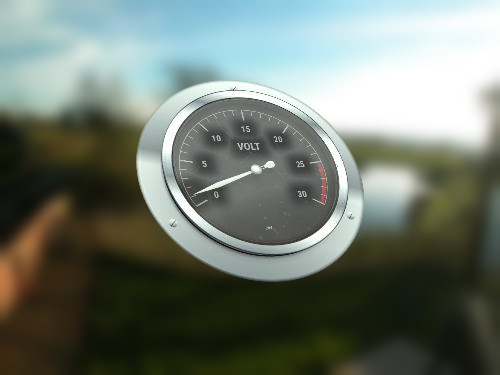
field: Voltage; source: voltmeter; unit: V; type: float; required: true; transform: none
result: 1 V
